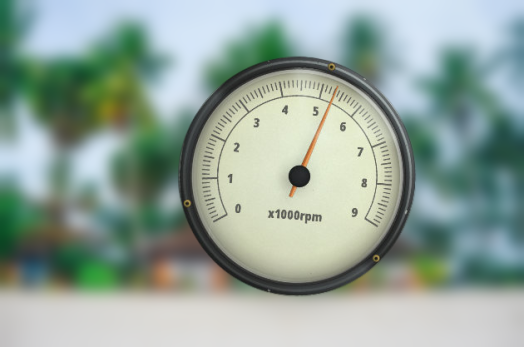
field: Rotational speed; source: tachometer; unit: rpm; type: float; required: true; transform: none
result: 5300 rpm
